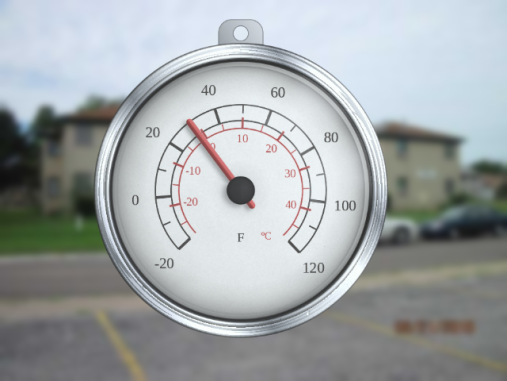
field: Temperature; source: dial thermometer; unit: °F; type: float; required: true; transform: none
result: 30 °F
